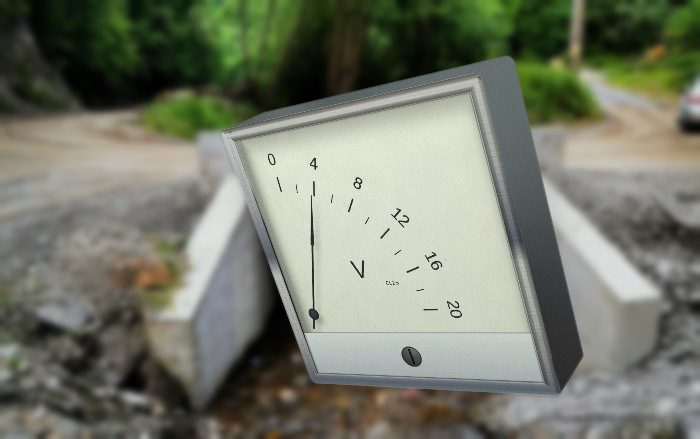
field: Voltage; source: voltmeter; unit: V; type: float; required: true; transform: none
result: 4 V
